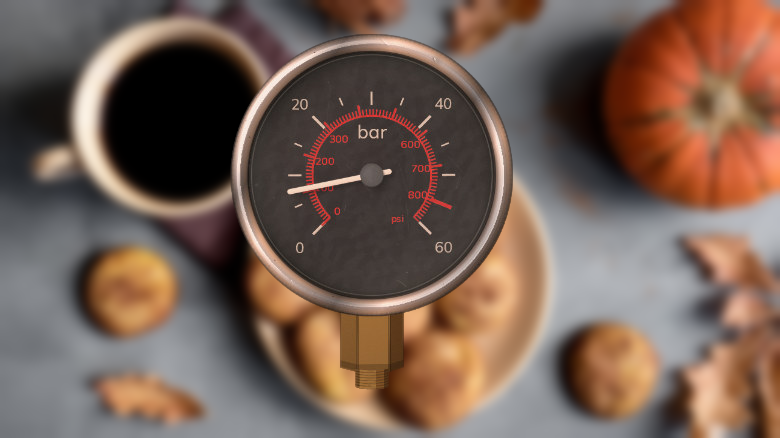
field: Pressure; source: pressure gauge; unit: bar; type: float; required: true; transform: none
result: 7.5 bar
